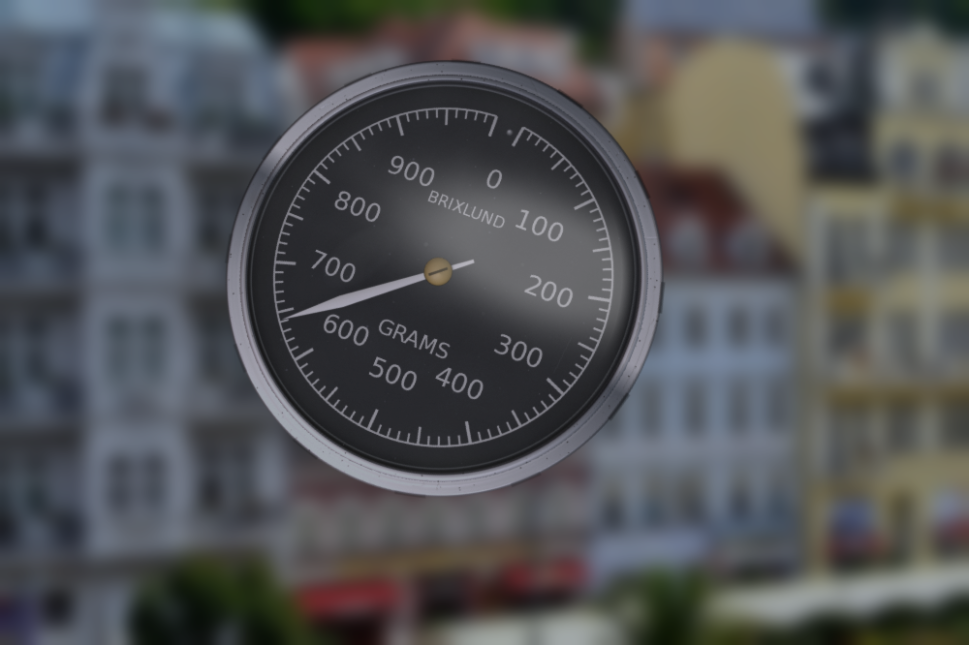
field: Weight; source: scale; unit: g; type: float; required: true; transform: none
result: 640 g
